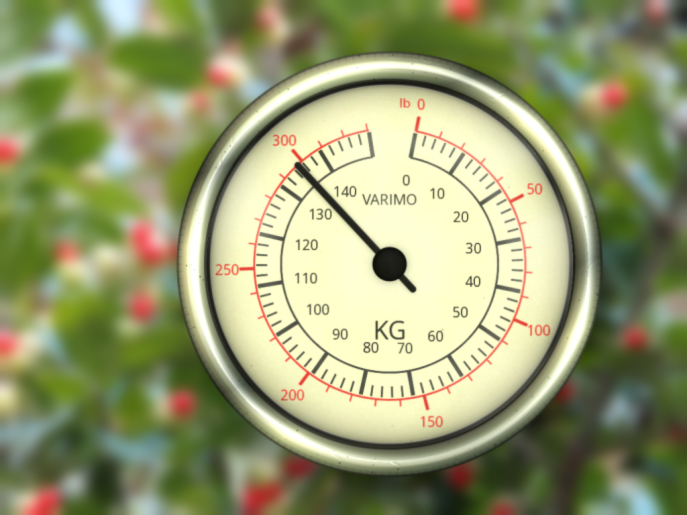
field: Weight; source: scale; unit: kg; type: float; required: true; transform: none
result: 135 kg
